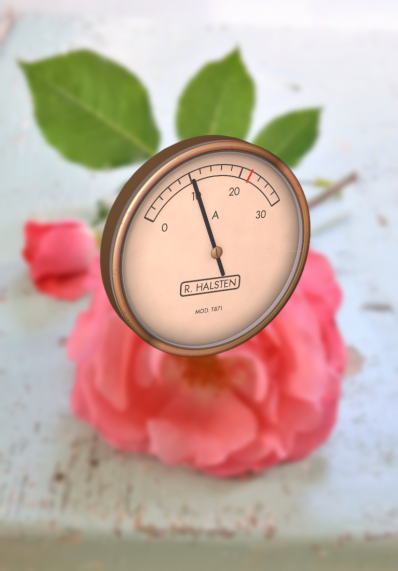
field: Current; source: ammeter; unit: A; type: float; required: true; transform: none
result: 10 A
